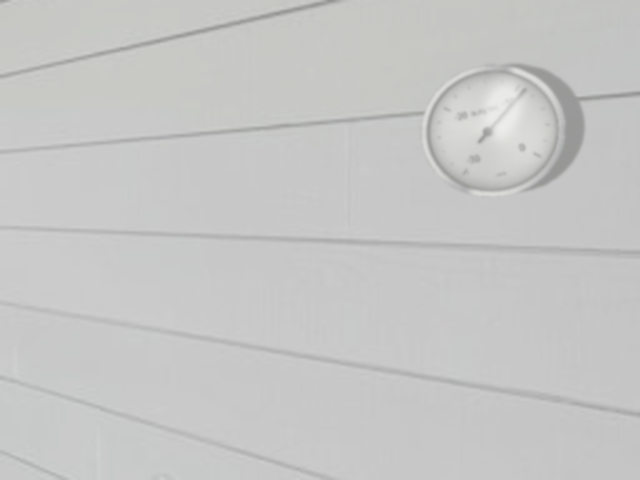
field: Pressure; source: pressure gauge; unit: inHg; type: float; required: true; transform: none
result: -9 inHg
